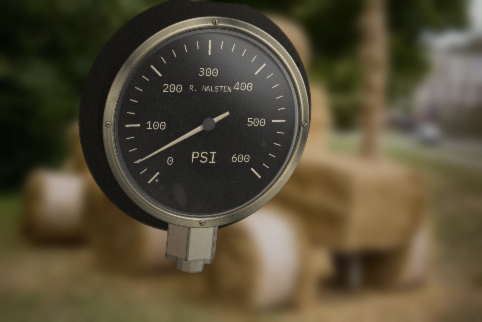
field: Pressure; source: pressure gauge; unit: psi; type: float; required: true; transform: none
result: 40 psi
